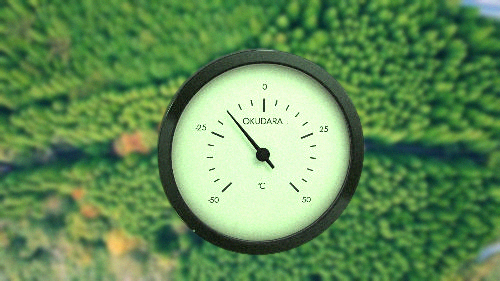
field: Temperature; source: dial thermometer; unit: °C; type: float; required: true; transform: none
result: -15 °C
